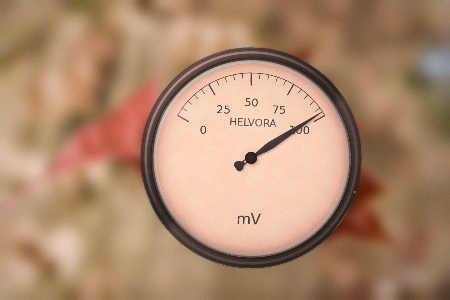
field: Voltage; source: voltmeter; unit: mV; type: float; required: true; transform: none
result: 97.5 mV
